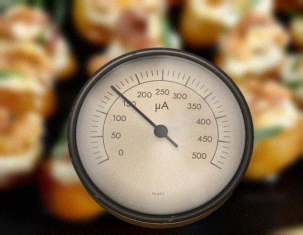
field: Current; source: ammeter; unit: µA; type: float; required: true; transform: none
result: 150 µA
